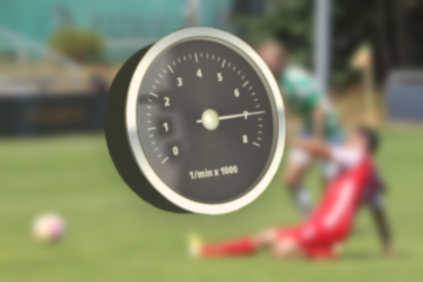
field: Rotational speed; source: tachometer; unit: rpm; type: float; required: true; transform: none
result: 7000 rpm
